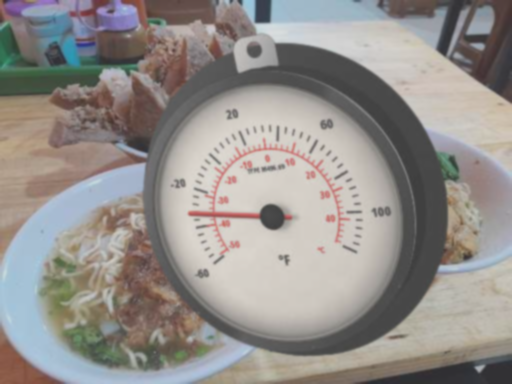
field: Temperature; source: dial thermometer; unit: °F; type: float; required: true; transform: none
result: -32 °F
